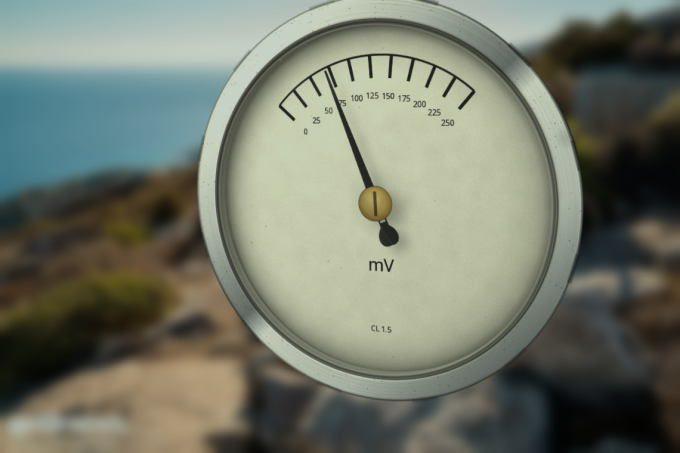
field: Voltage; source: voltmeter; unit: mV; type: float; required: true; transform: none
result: 75 mV
